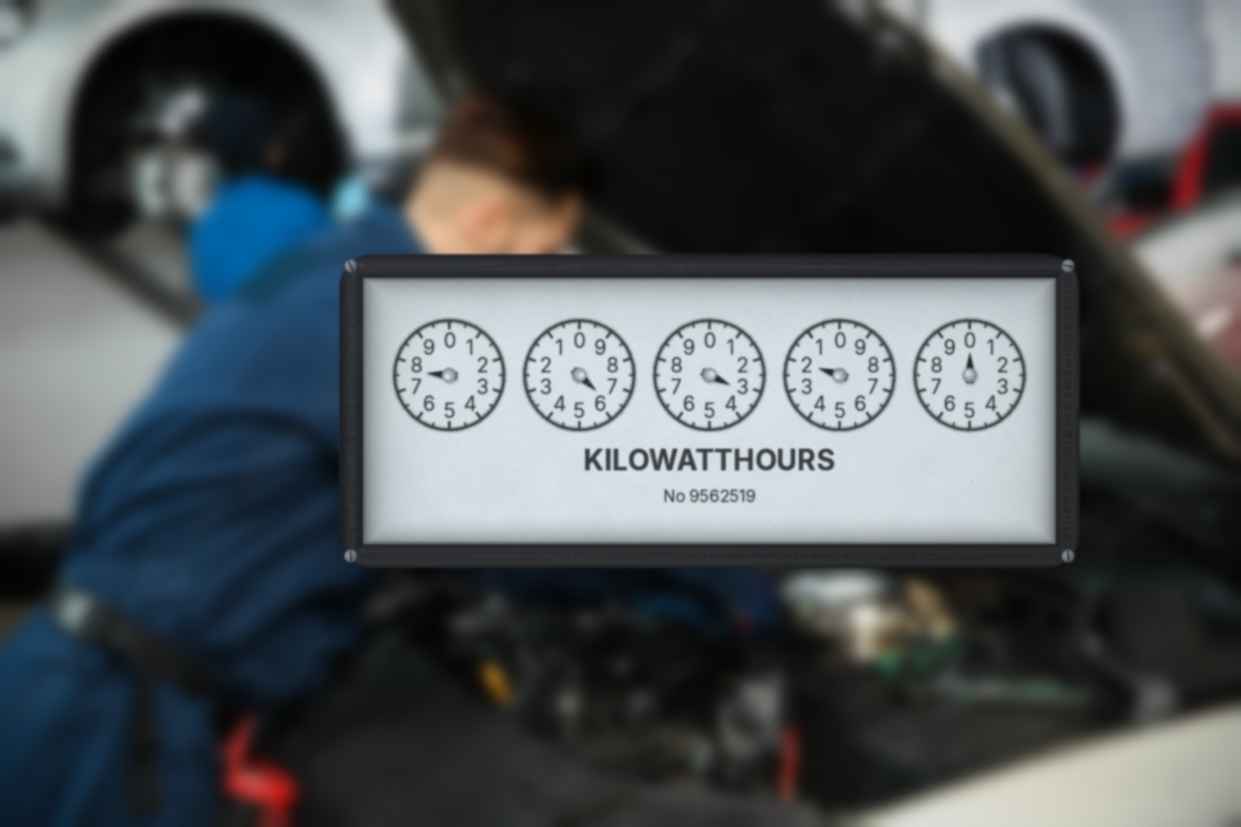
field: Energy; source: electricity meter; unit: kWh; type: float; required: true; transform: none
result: 76320 kWh
